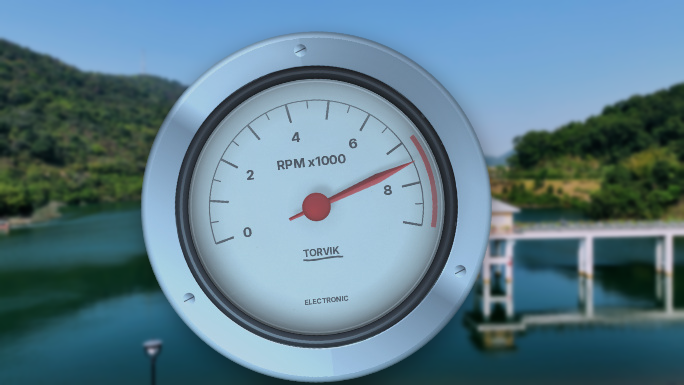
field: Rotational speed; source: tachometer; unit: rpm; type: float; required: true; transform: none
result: 7500 rpm
